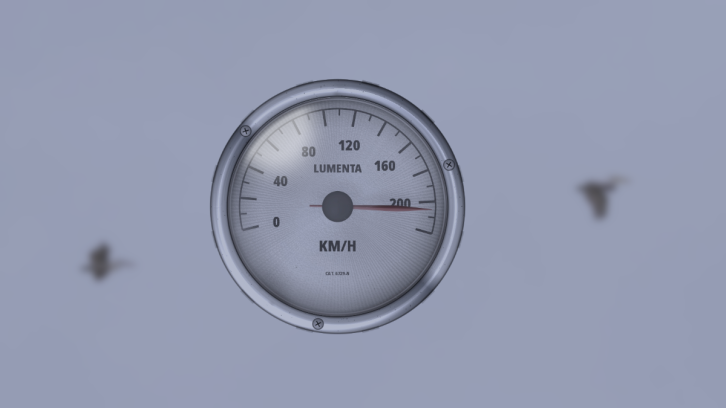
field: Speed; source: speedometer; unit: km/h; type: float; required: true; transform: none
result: 205 km/h
